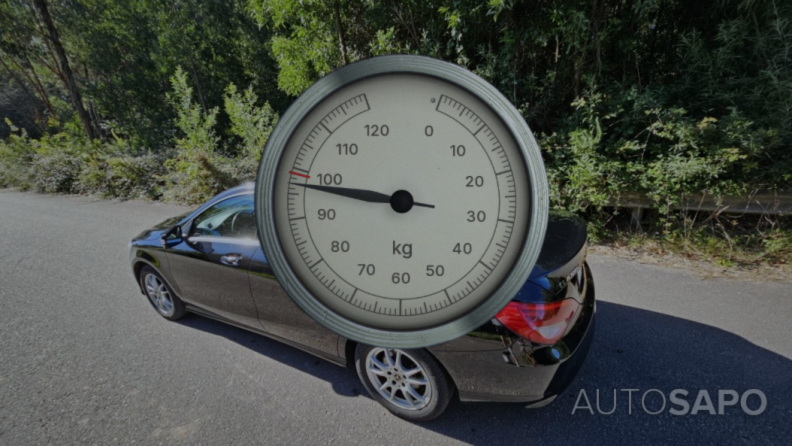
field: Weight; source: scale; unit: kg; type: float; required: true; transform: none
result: 97 kg
